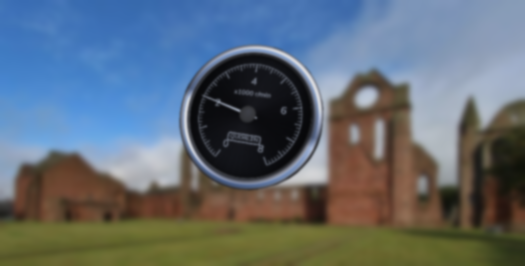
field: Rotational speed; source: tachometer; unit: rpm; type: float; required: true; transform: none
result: 2000 rpm
